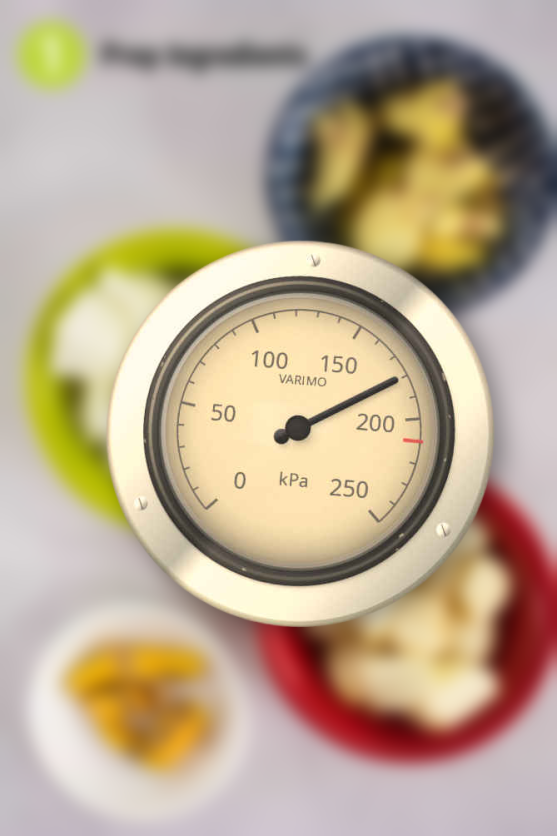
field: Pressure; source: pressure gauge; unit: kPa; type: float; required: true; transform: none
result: 180 kPa
